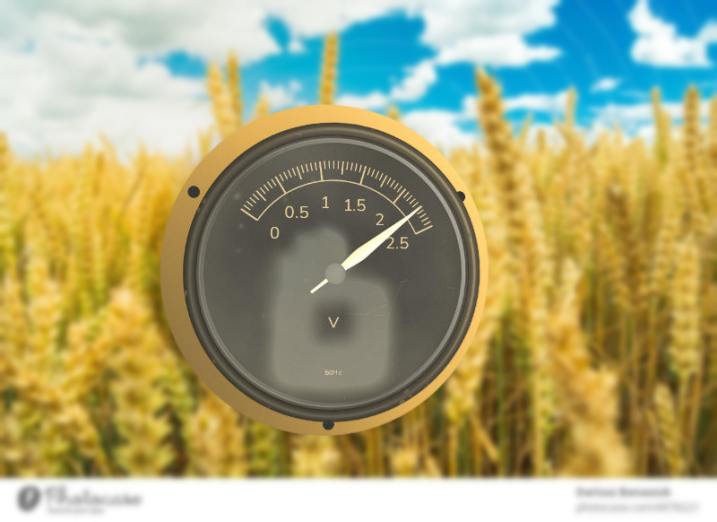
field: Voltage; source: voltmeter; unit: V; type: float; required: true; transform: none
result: 2.25 V
